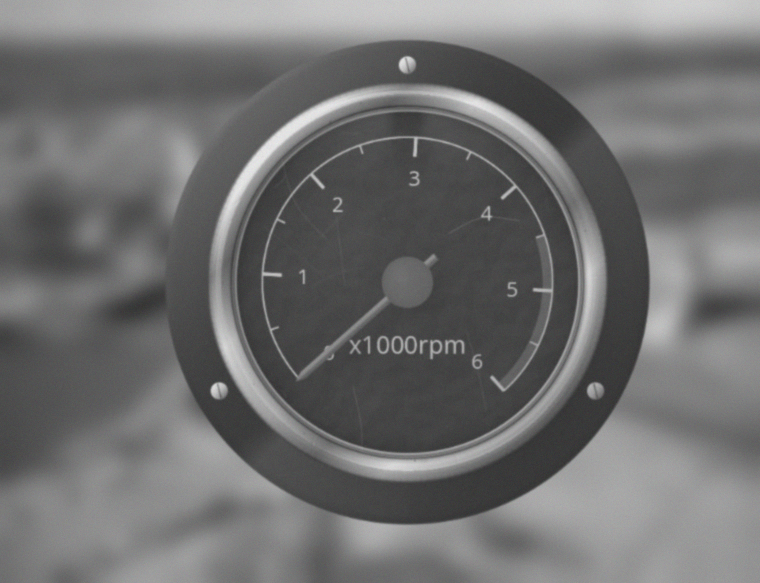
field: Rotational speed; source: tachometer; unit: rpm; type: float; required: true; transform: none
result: 0 rpm
